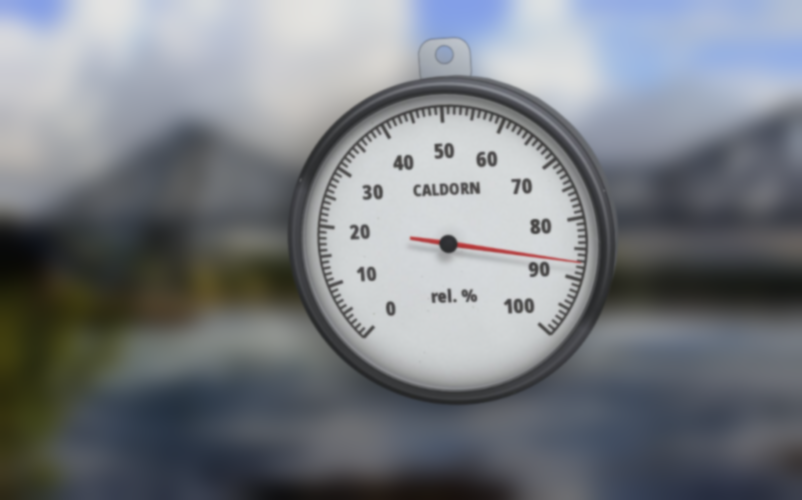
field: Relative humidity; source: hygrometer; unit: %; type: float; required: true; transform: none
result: 87 %
